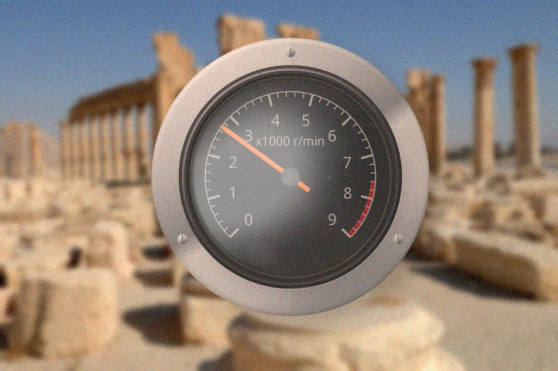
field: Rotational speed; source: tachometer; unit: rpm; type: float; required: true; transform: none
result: 2700 rpm
